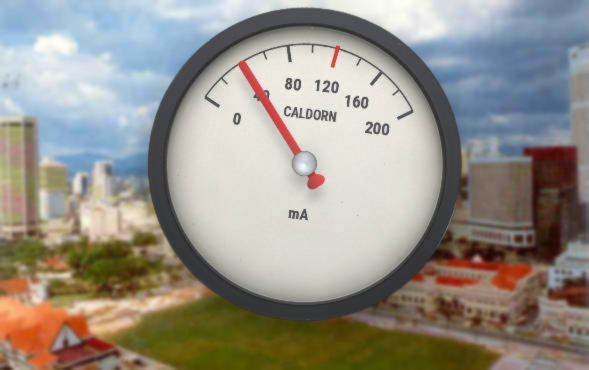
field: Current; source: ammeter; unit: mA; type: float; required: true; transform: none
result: 40 mA
